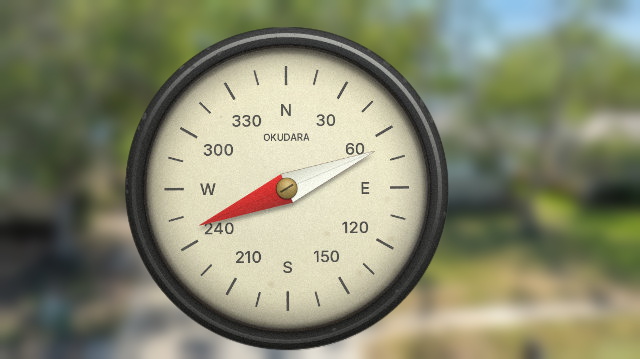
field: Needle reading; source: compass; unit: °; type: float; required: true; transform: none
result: 247.5 °
